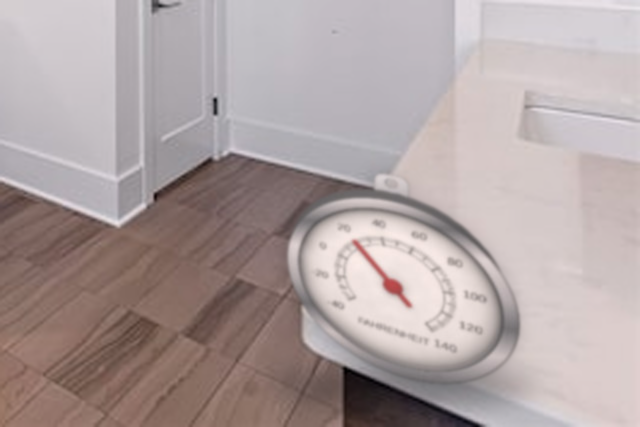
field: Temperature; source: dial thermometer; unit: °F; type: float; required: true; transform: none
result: 20 °F
